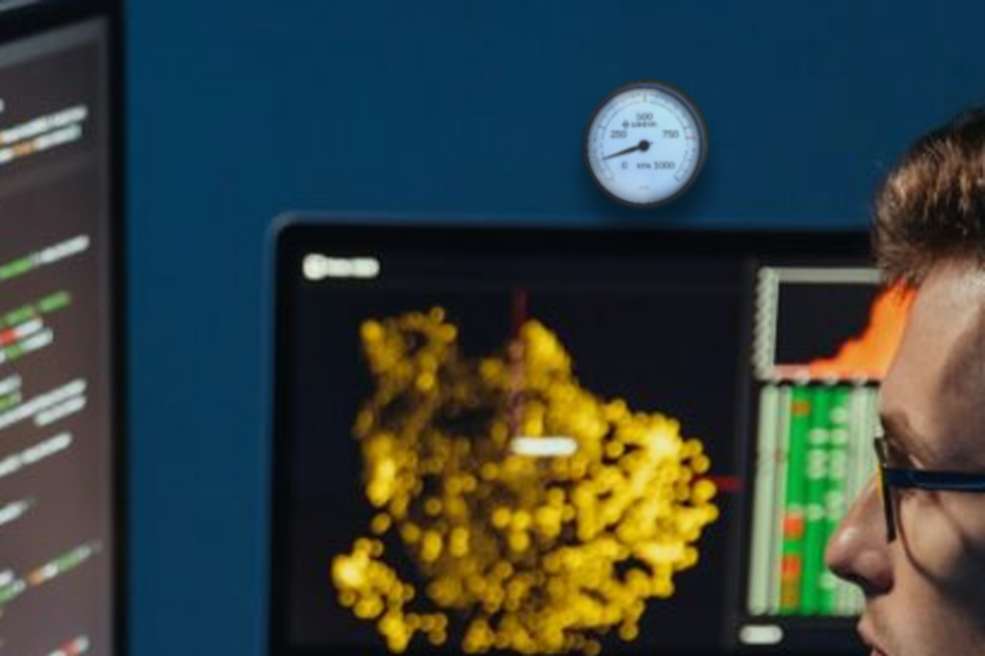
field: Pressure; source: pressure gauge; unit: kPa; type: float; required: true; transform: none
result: 100 kPa
